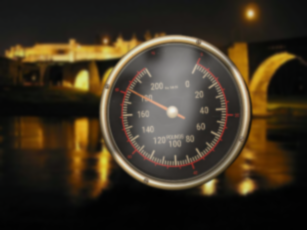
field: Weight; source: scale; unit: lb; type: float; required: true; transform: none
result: 180 lb
